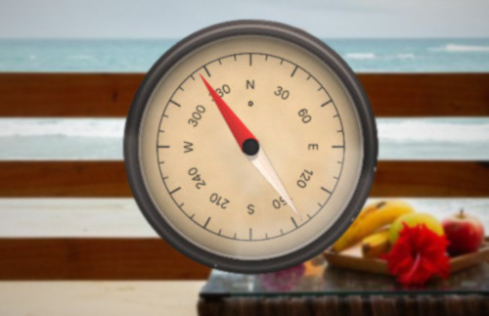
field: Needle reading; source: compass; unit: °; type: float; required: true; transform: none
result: 325 °
